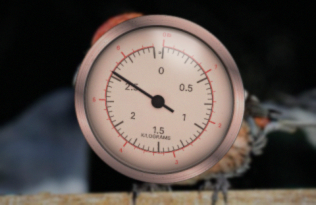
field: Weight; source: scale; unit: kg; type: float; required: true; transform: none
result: 2.55 kg
